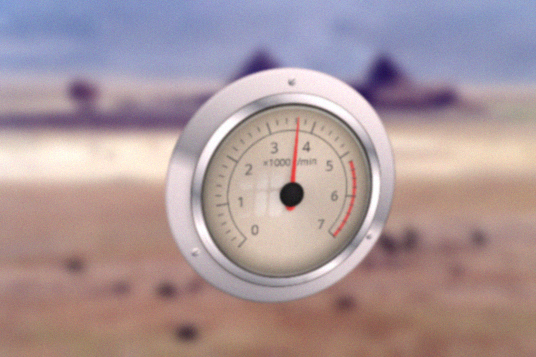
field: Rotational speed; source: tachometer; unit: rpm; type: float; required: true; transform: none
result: 3600 rpm
